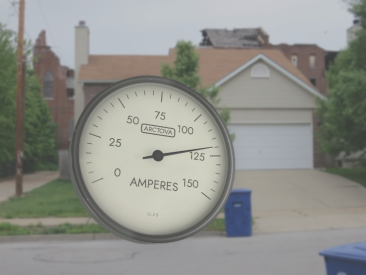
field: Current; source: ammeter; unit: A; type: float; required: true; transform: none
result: 120 A
